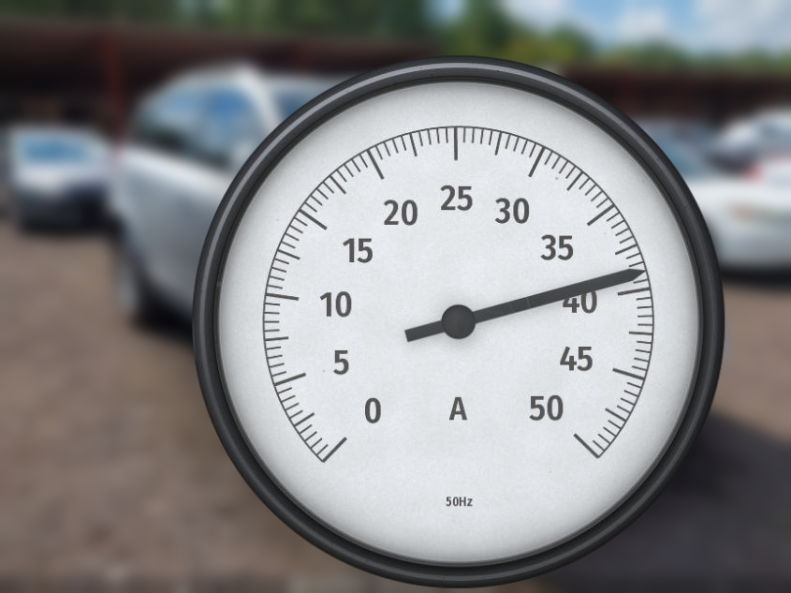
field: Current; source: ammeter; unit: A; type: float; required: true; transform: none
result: 39 A
